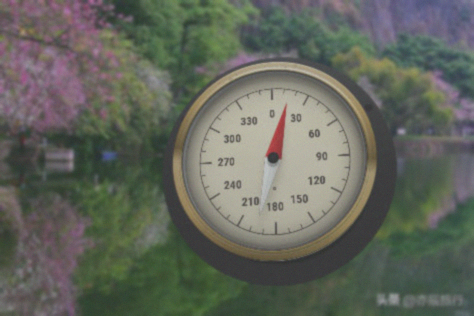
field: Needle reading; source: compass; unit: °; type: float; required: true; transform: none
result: 15 °
